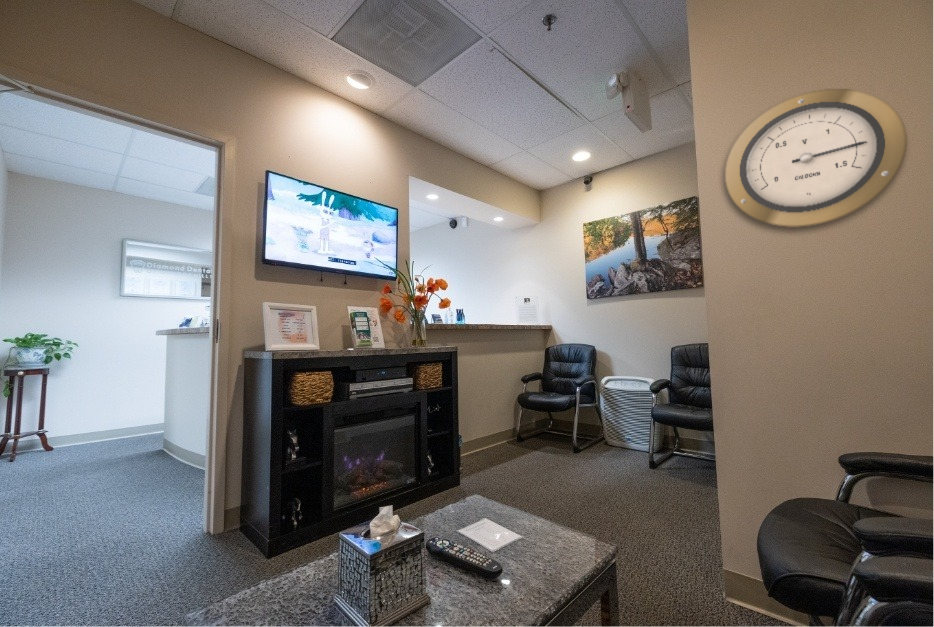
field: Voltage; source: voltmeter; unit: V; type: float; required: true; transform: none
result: 1.3 V
